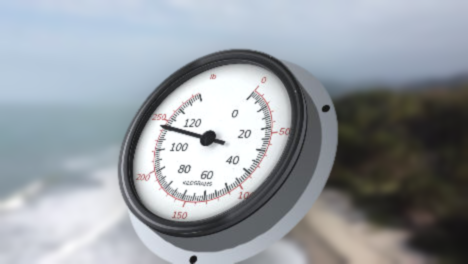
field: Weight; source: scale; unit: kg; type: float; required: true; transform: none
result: 110 kg
